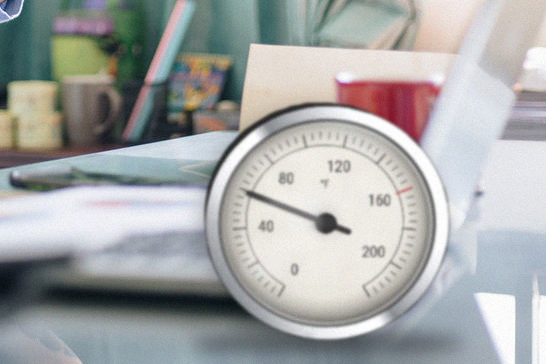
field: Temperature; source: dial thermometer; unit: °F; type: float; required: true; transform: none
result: 60 °F
